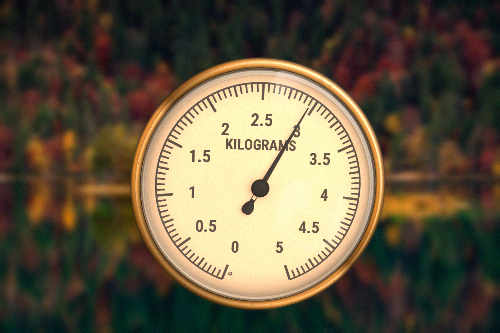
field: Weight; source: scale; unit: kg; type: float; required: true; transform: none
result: 2.95 kg
